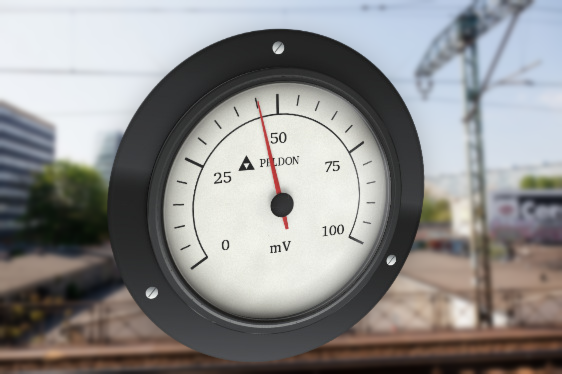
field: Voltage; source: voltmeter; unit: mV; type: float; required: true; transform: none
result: 45 mV
